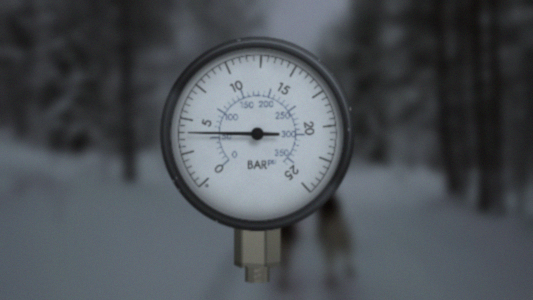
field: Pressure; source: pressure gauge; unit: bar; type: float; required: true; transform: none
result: 4 bar
